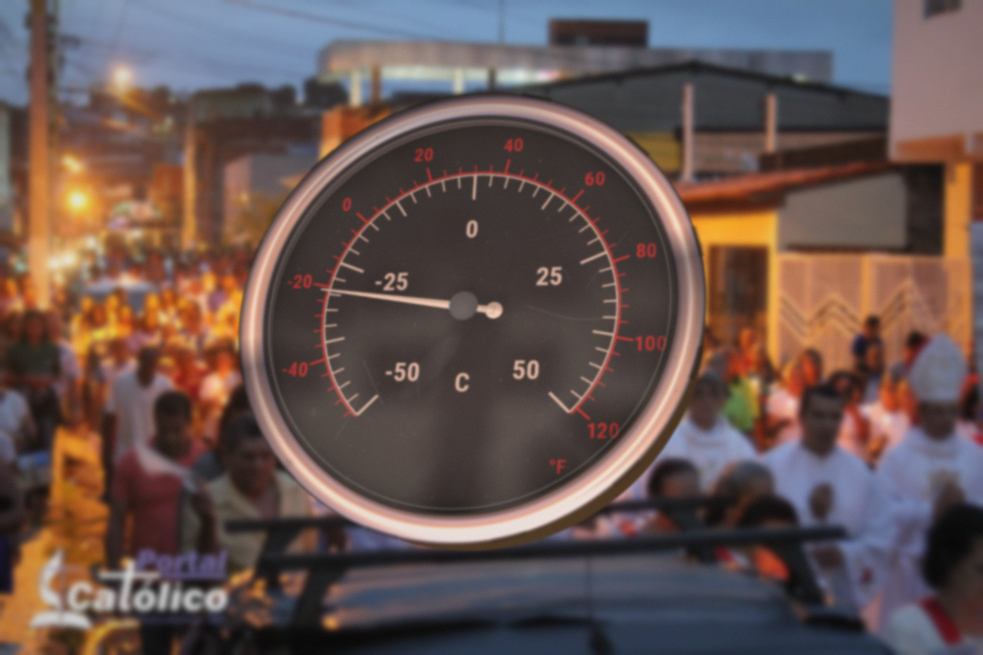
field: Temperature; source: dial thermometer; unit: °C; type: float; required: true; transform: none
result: -30 °C
